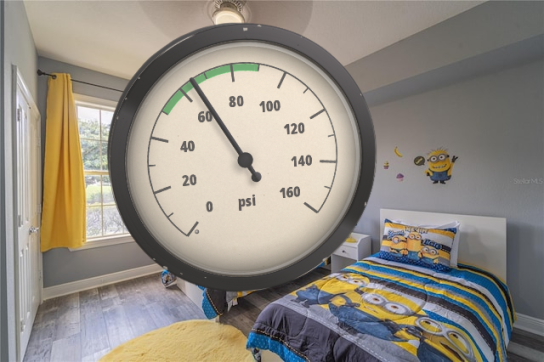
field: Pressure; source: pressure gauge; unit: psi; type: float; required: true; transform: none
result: 65 psi
